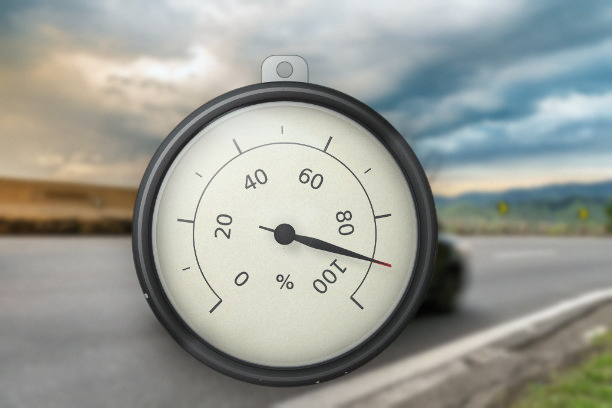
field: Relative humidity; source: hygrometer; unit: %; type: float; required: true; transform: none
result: 90 %
